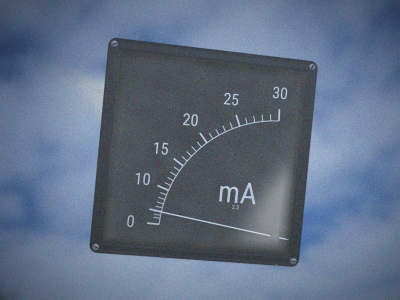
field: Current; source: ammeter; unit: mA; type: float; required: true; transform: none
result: 5 mA
